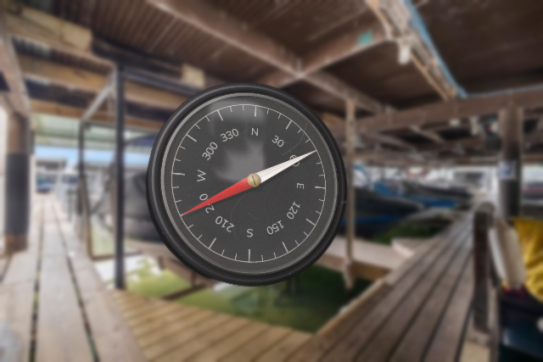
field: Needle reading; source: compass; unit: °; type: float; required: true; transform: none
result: 240 °
